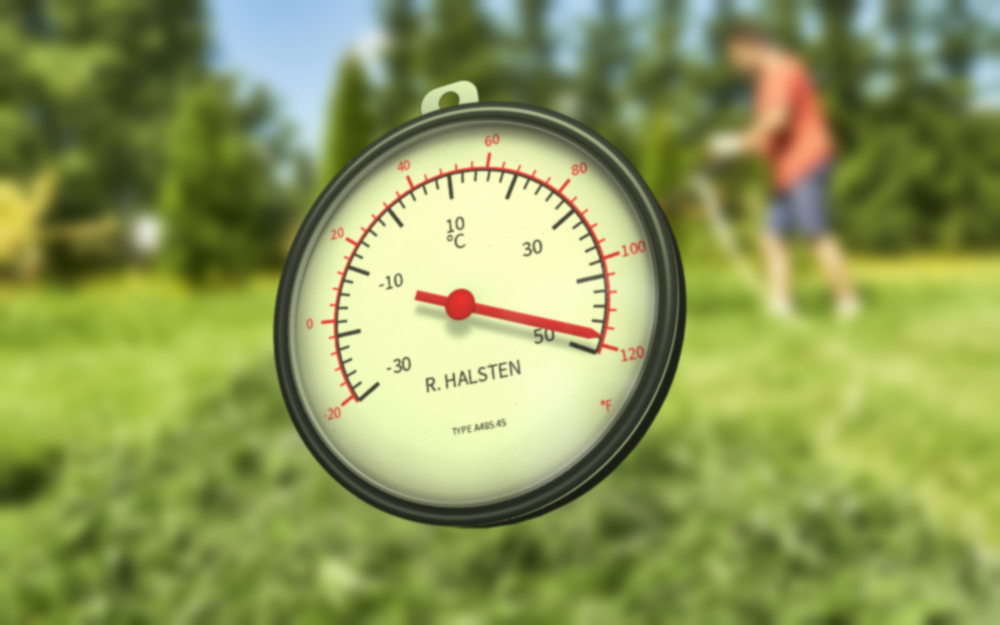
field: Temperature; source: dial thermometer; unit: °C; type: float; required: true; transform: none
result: 48 °C
